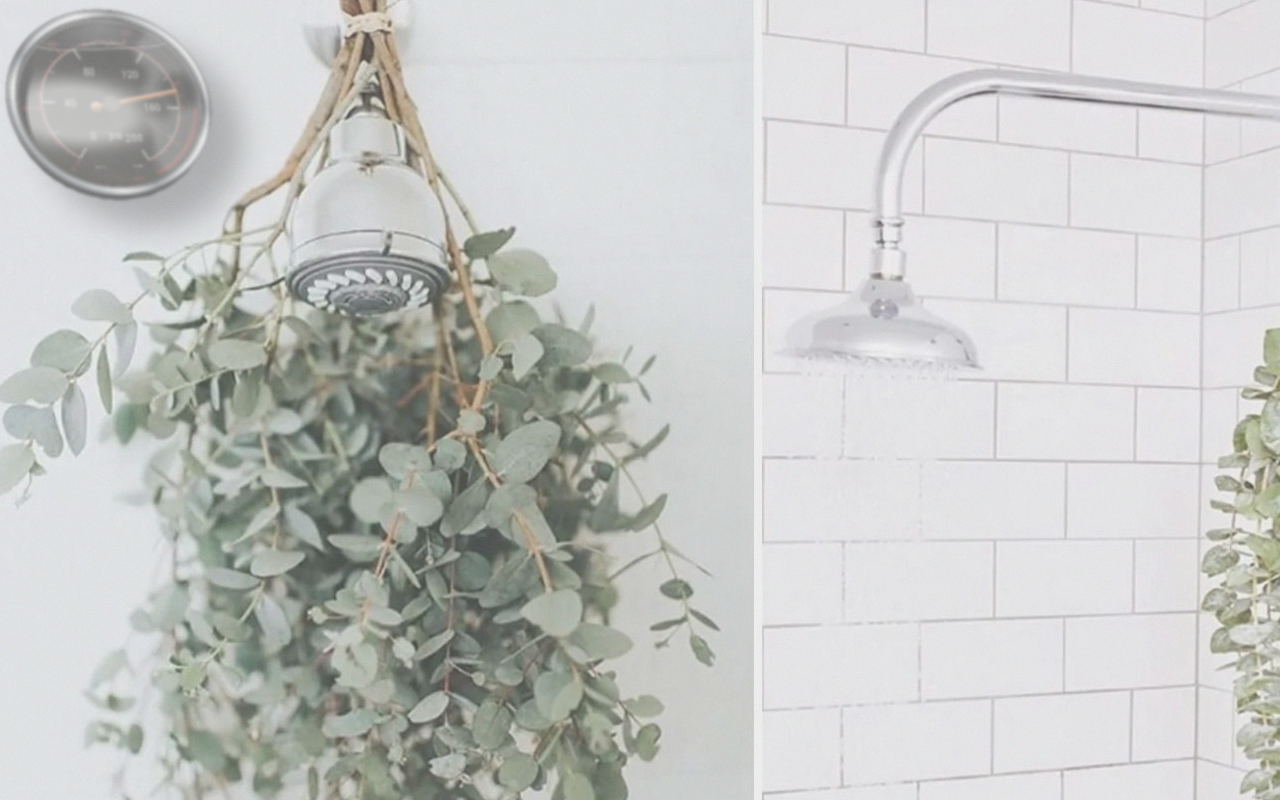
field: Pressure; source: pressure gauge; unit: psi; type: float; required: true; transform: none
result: 150 psi
